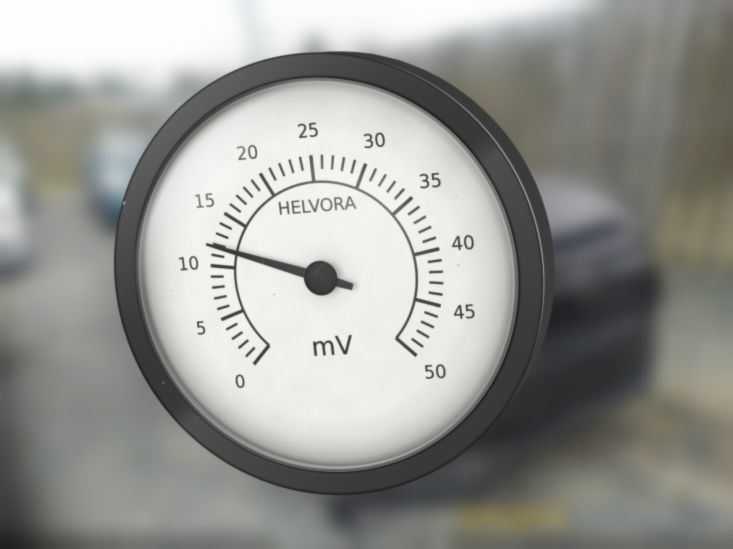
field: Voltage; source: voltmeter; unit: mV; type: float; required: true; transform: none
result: 12 mV
